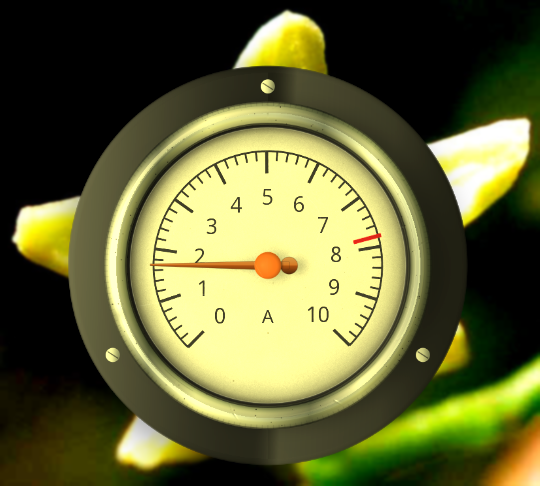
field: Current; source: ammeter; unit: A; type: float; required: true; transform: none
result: 1.7 A
